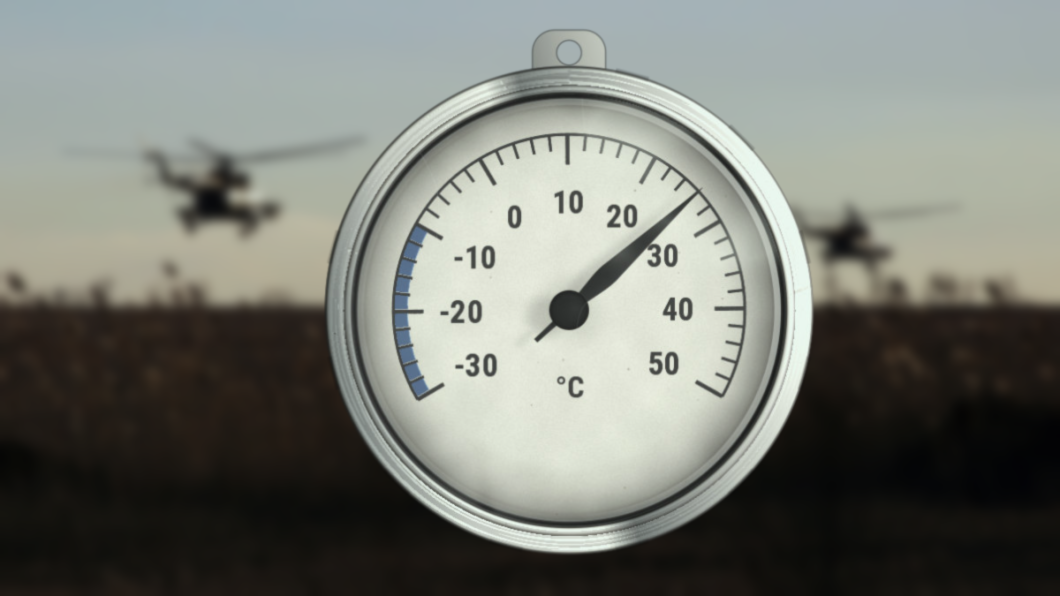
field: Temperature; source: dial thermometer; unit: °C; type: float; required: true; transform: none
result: 26 °C
